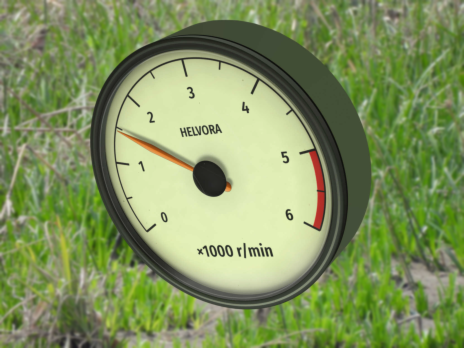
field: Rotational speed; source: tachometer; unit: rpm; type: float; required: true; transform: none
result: 1500 rpm
